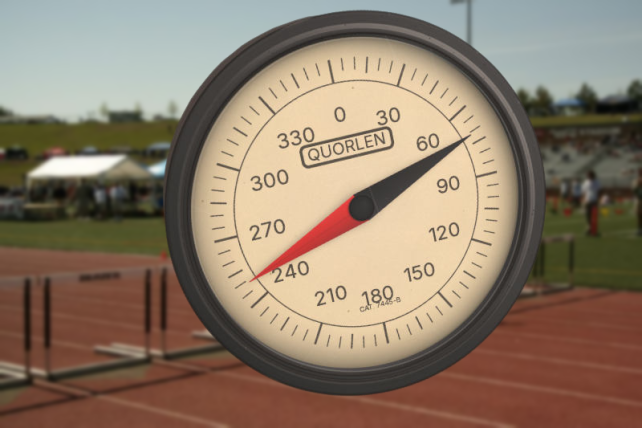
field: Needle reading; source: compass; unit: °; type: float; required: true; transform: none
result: 250 °
